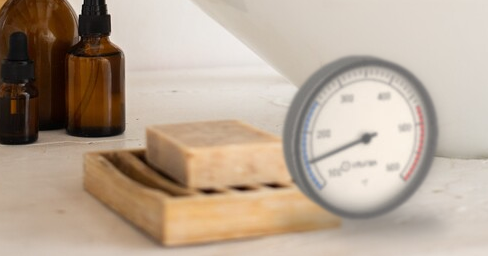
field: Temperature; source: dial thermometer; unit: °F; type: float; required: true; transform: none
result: 150 °F
